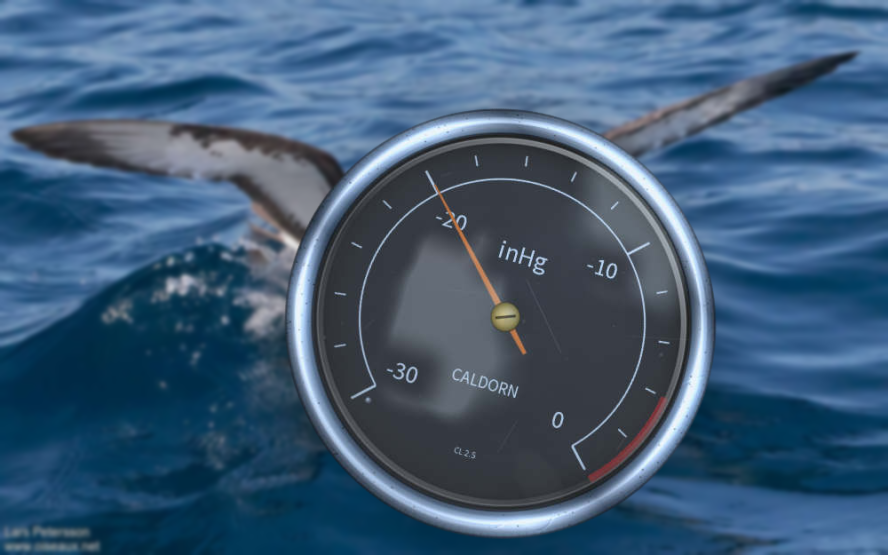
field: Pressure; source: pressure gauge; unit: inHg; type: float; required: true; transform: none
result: -20 inHg
